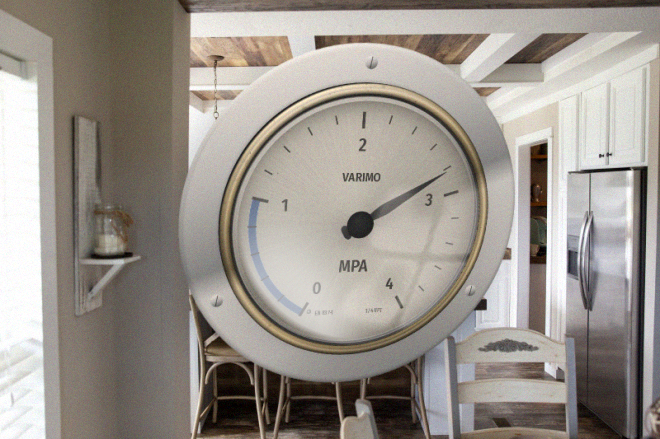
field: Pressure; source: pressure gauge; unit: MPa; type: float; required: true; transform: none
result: 2.8 MPa
